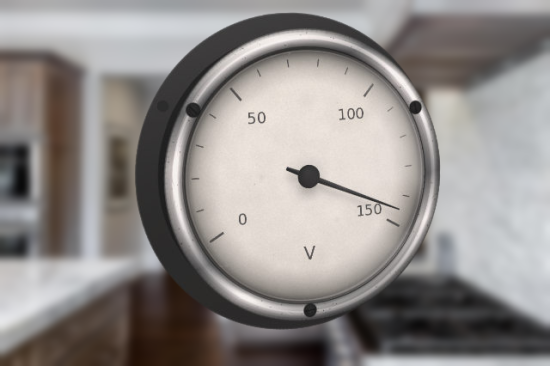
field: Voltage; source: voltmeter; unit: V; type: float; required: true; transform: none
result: 145 V
